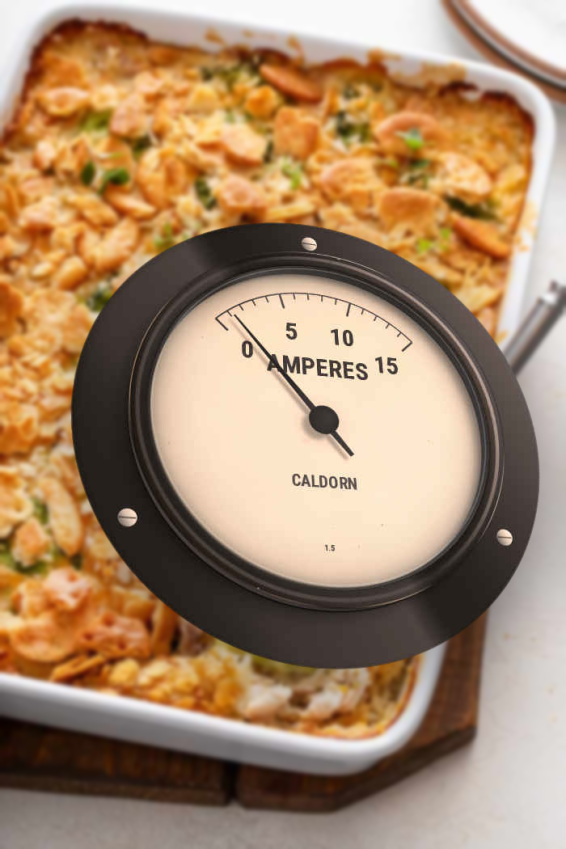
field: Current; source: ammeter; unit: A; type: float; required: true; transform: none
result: 1 A
